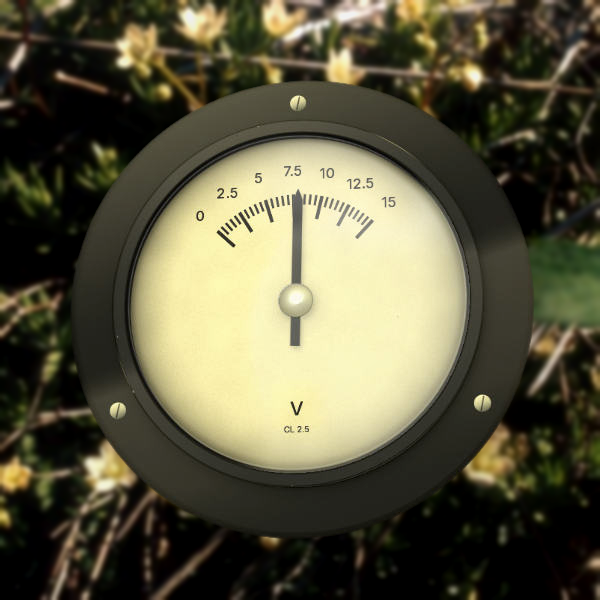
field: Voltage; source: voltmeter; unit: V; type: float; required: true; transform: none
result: 8 V
